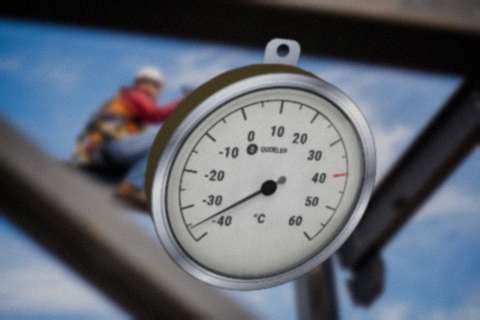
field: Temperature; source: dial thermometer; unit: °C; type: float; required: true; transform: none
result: -35 °C
